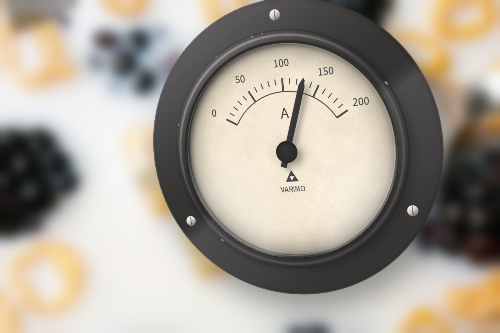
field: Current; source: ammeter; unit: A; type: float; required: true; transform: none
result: 130 A
